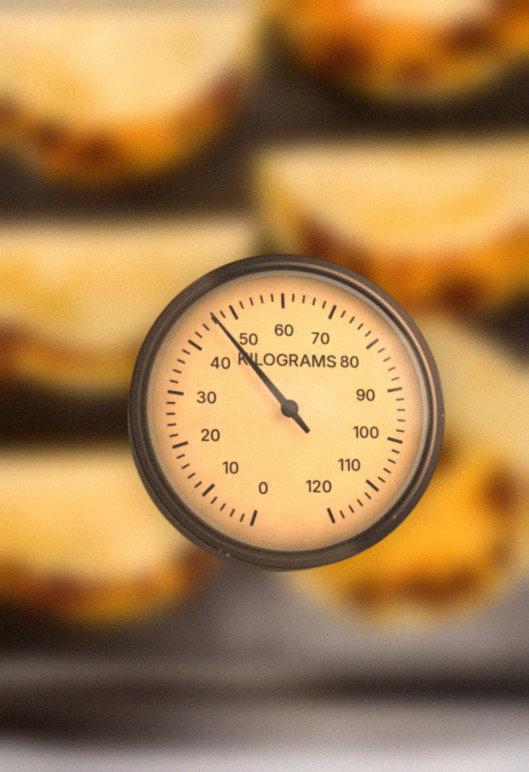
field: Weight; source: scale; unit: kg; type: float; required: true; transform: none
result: 46 kg
